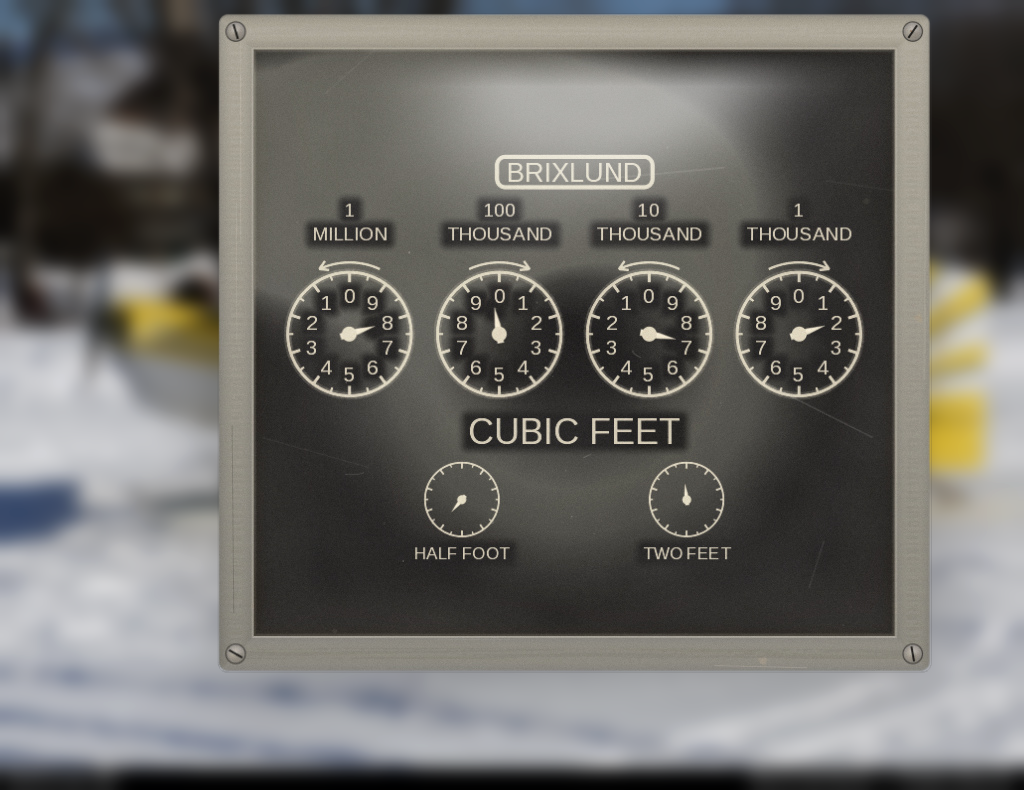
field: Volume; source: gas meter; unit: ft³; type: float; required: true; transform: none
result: 797200 ft³
